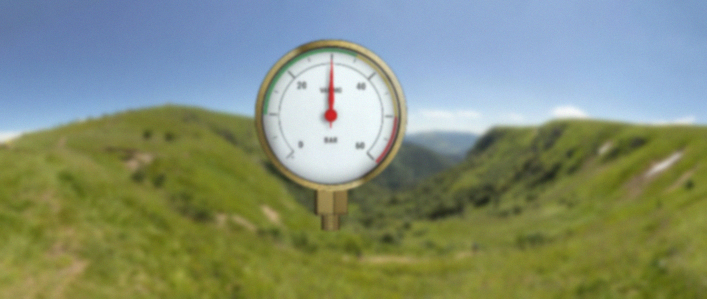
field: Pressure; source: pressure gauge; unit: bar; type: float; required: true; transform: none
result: 30 bar
